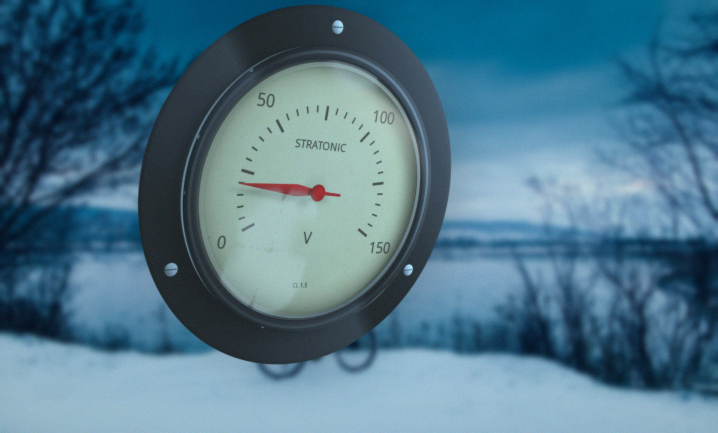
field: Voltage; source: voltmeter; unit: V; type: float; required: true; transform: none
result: 20 V
